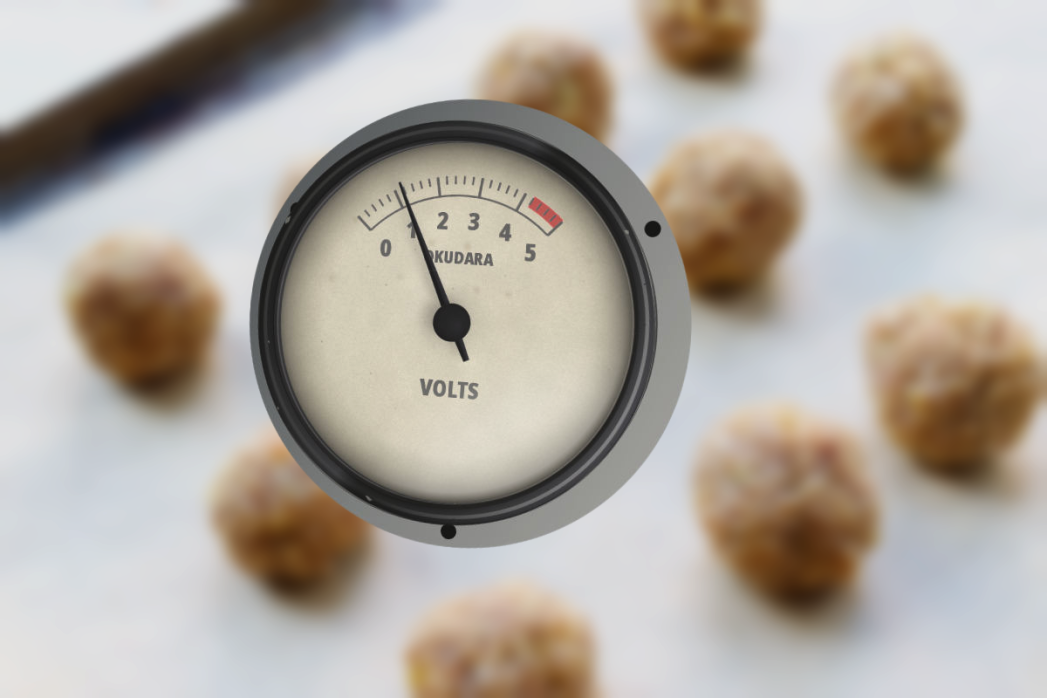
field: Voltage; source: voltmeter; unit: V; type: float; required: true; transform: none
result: 1.2 V
